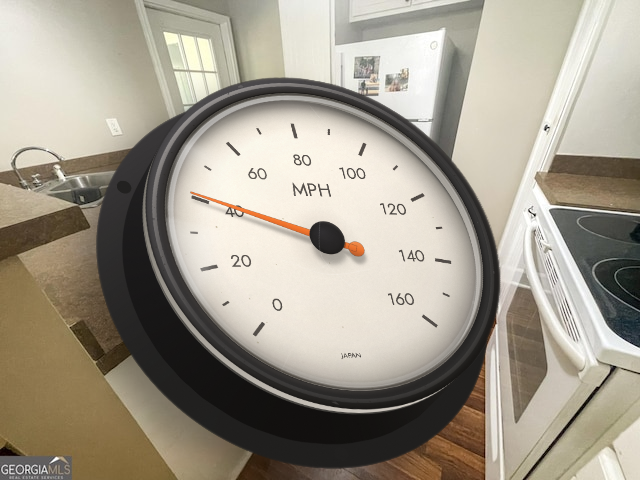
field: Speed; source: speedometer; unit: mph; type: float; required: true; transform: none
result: 40 mph
